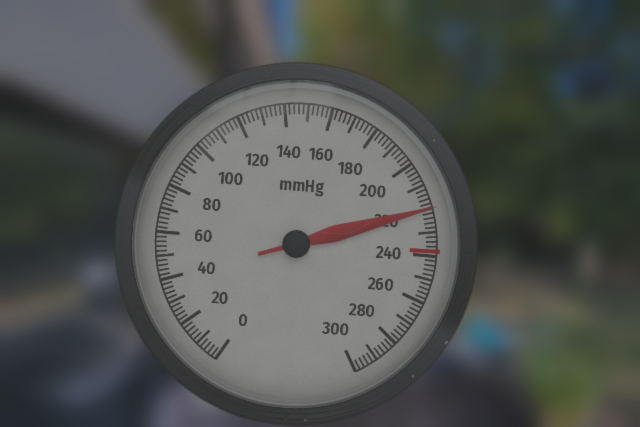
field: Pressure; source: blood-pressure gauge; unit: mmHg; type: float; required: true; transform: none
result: 220 mmHg
